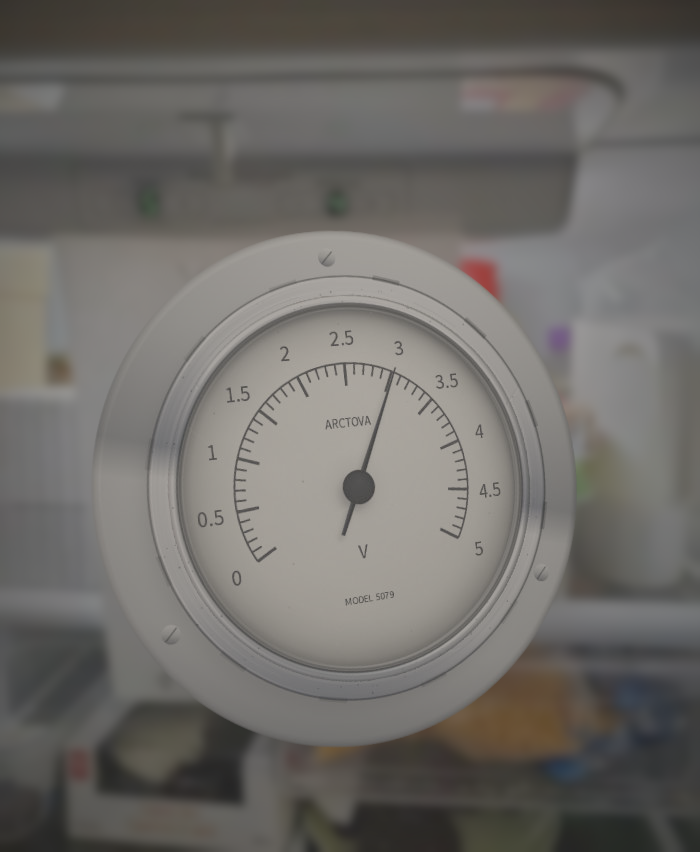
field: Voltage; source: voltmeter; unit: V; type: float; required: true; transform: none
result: 3 V
